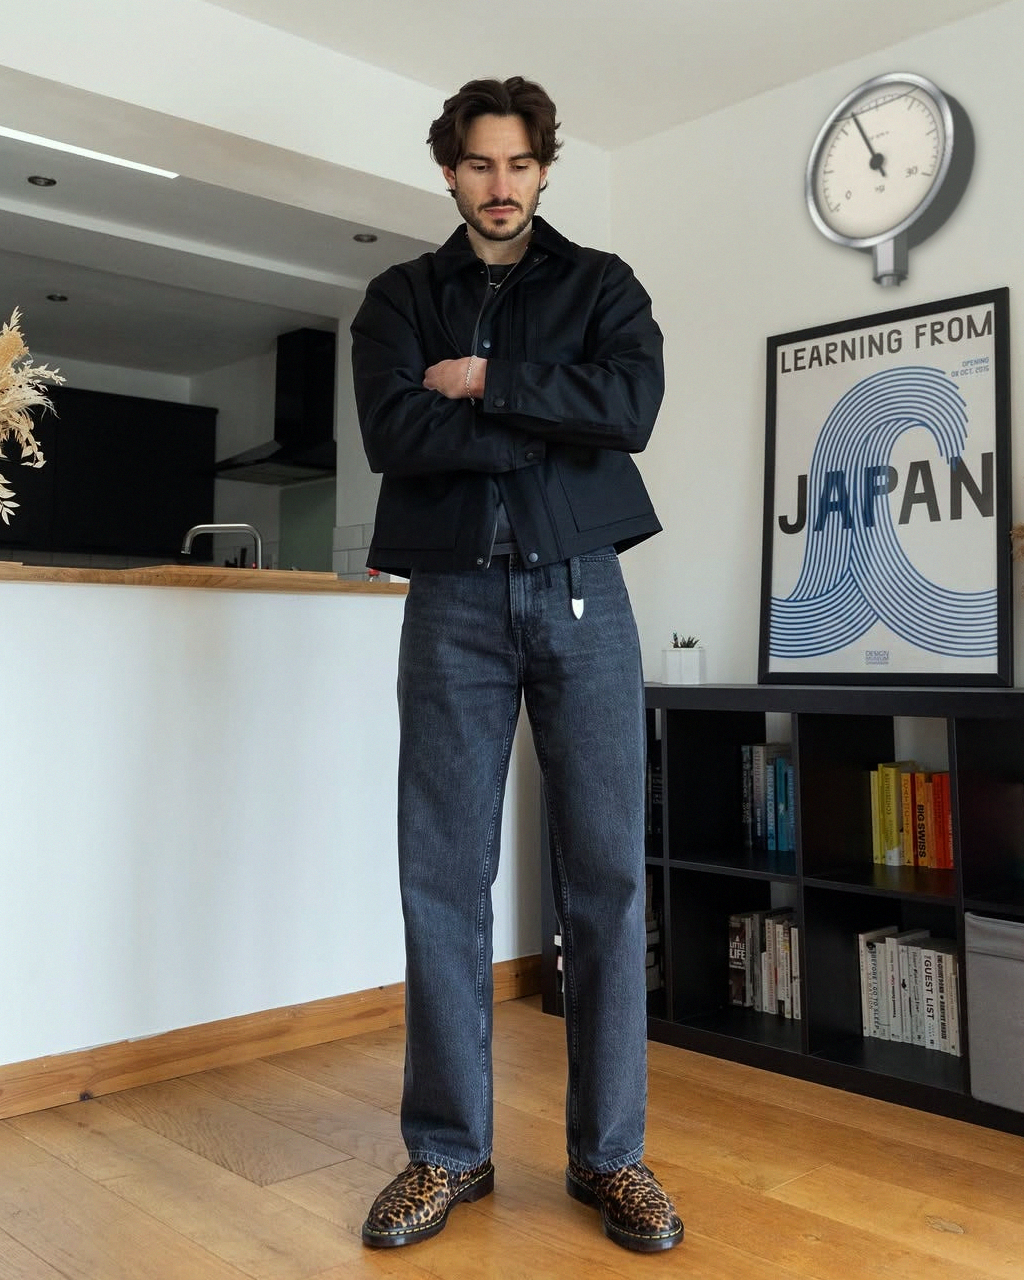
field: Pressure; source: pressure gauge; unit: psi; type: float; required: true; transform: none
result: 12 psi
